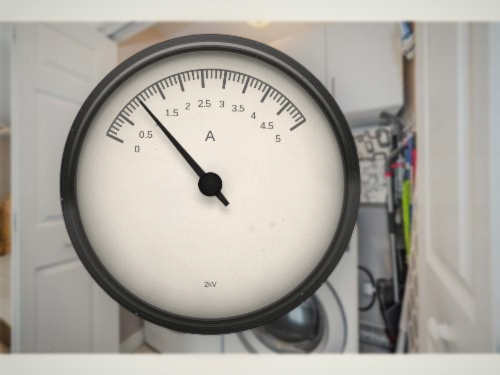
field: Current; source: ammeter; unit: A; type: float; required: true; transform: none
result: 1 A
